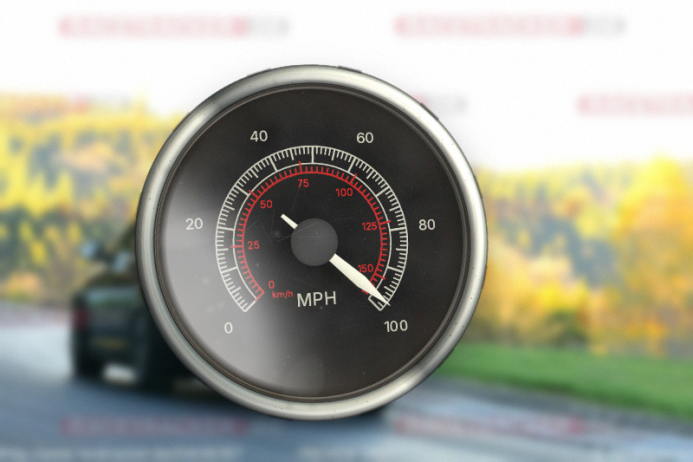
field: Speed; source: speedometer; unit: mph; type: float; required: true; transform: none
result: 98 mph
